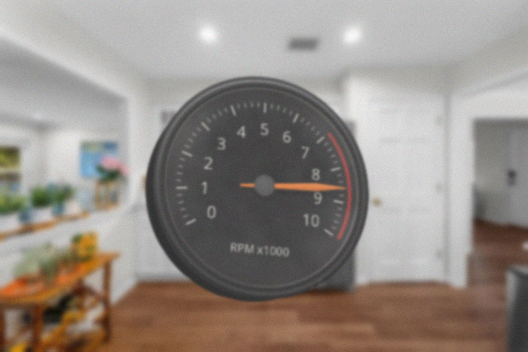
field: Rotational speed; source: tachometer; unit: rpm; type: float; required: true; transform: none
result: 8600 rpm
